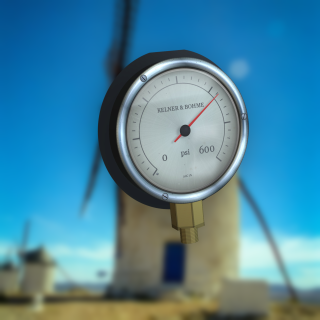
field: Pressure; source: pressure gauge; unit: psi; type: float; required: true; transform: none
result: 420 psi
